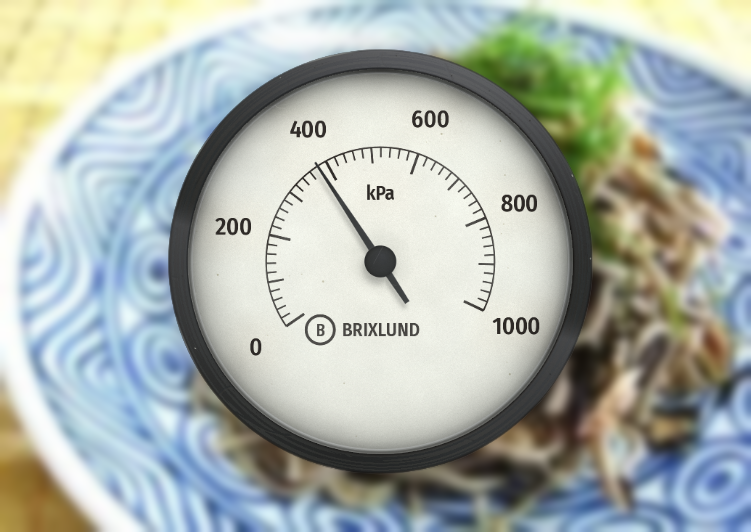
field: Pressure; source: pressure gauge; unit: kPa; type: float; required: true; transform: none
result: 380 kPa
